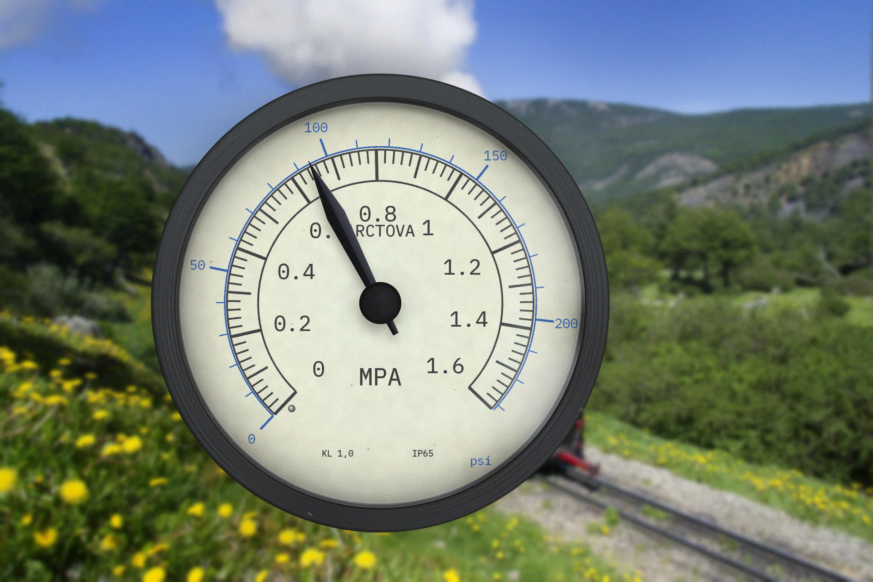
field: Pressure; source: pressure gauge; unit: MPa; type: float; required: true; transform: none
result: 0.65 MPa
